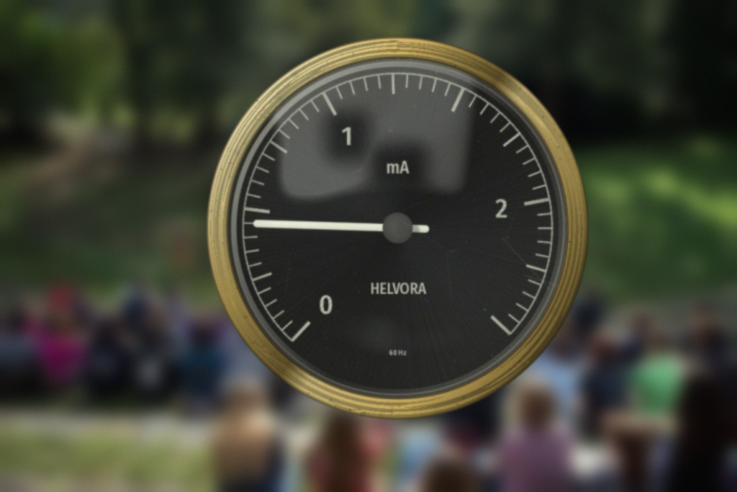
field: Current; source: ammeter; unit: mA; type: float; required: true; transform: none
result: 0.45 mA
